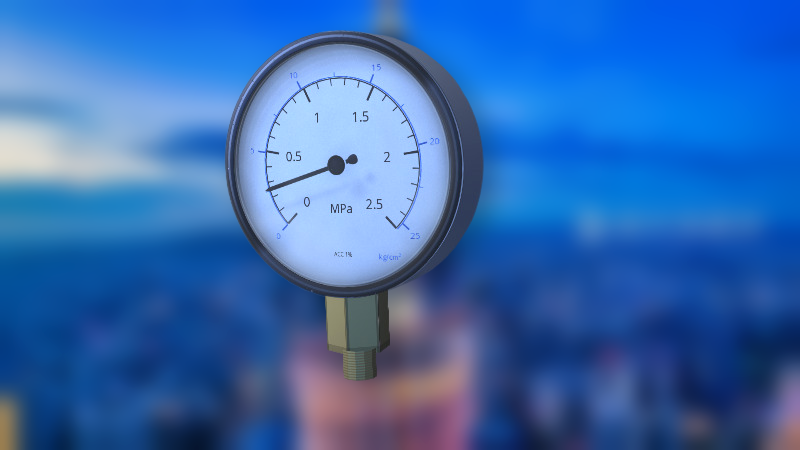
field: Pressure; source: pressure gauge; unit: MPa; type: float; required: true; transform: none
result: 0.25 MPa
